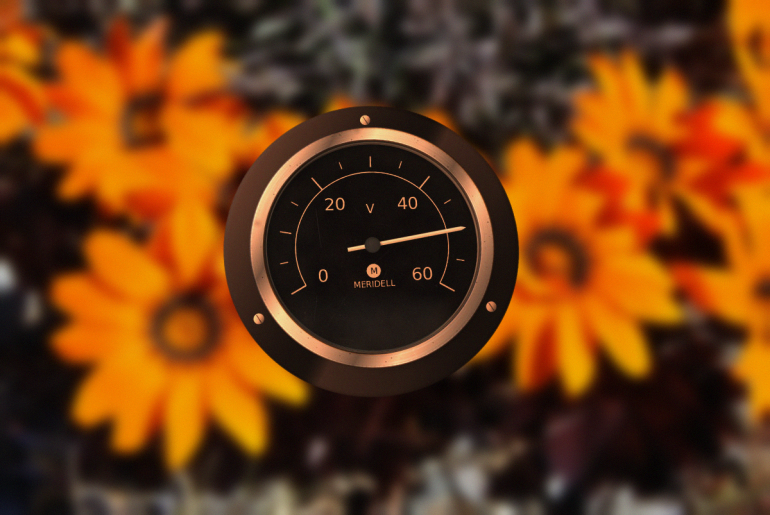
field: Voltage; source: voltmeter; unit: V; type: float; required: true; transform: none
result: 50 V
